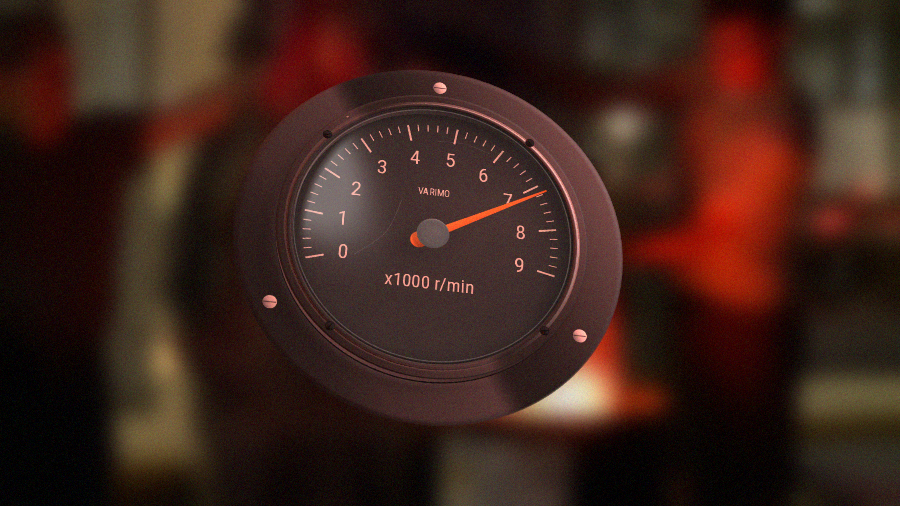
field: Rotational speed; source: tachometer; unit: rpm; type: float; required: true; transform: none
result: 7200 rpm
